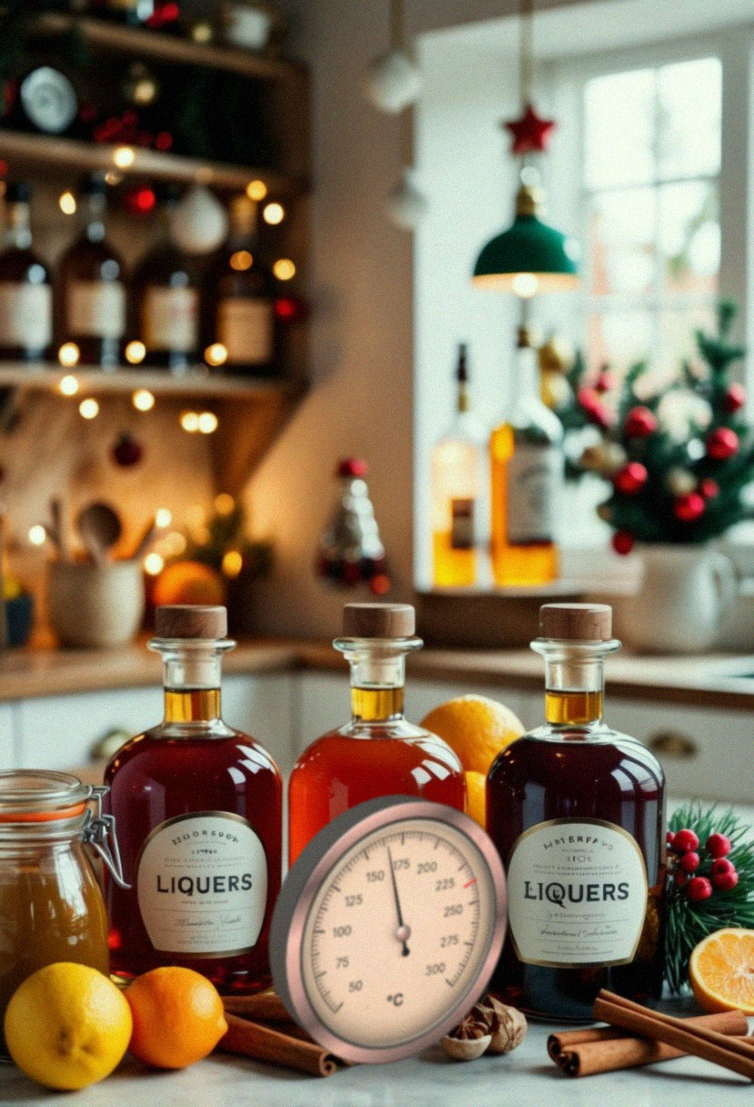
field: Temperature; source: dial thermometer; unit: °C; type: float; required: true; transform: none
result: 162.5 °C
